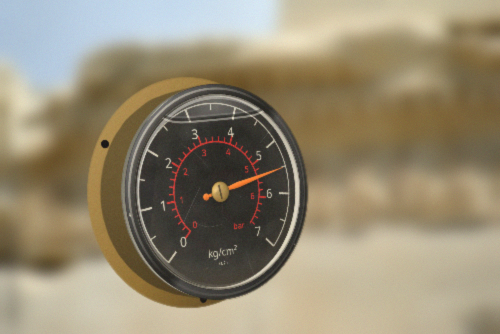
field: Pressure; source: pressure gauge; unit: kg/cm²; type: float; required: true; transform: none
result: 5.5 kg/cm²
